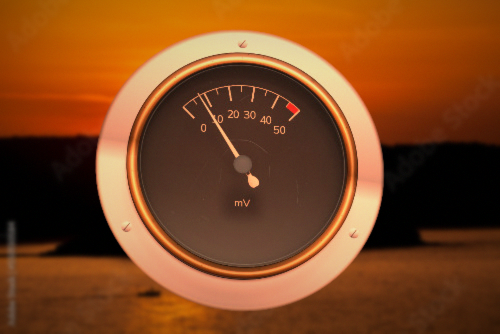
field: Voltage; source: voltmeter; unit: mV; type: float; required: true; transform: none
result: 7.5 mV
